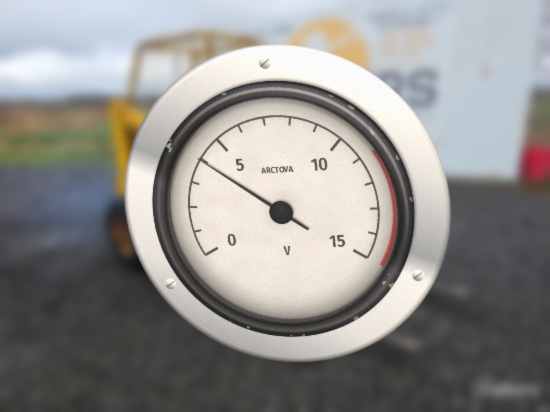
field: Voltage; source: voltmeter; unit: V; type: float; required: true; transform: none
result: 4 V
